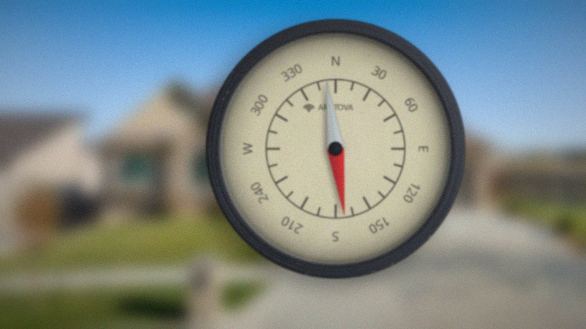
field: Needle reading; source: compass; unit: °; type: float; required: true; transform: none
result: 172.5 °
